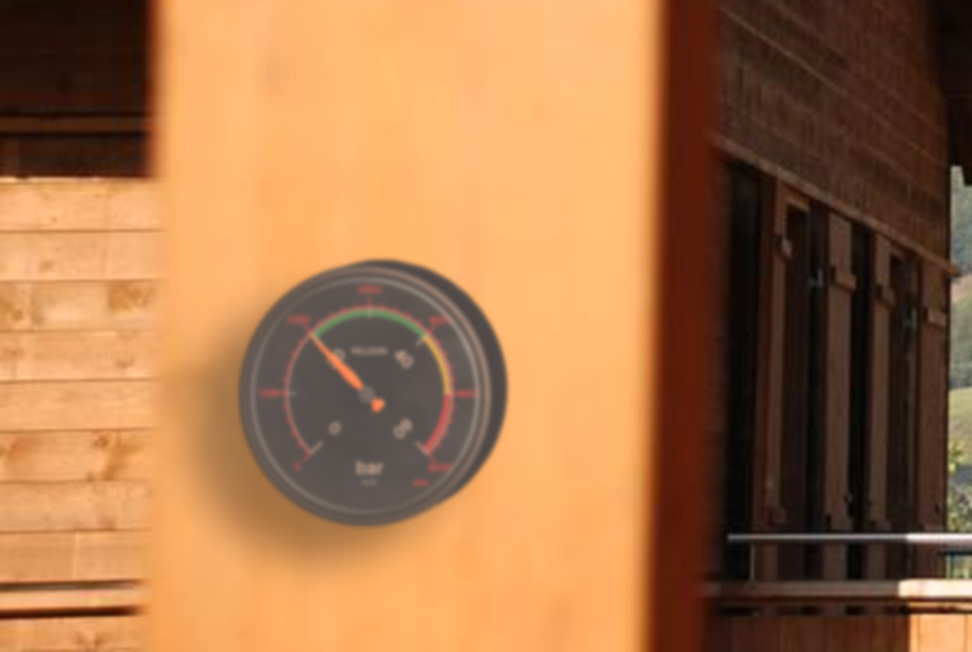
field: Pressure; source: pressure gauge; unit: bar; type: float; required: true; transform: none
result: 20 bar
